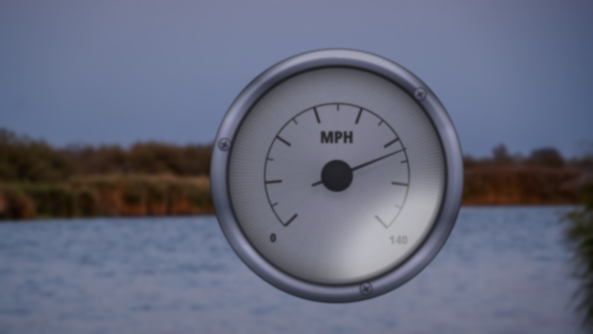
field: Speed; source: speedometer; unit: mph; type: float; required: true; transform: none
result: 105 mph
